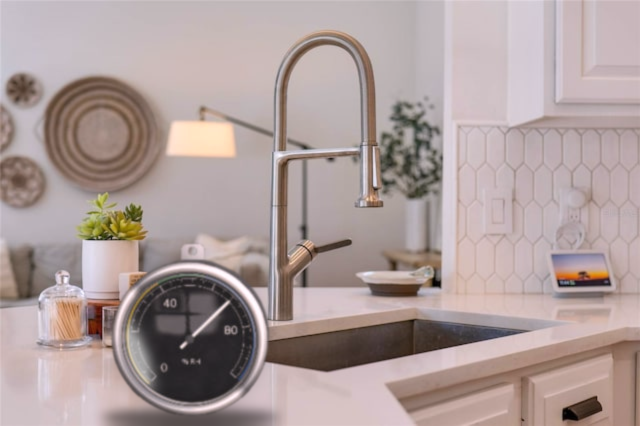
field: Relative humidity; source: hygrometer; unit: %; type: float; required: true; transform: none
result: 68 %
